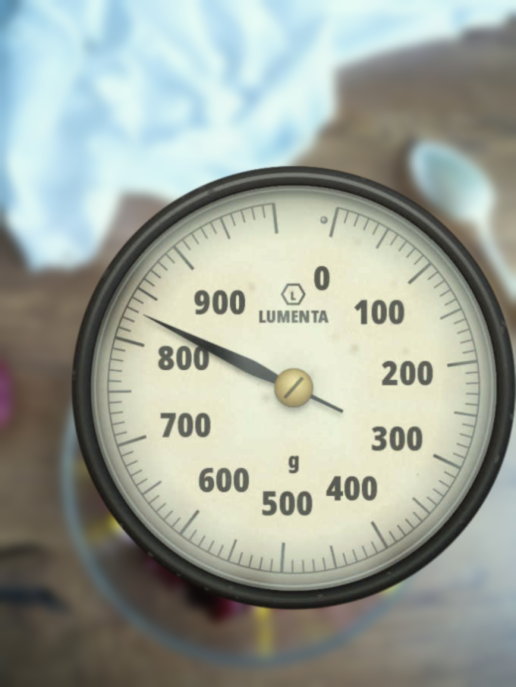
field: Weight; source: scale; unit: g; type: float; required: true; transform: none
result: 830 g
